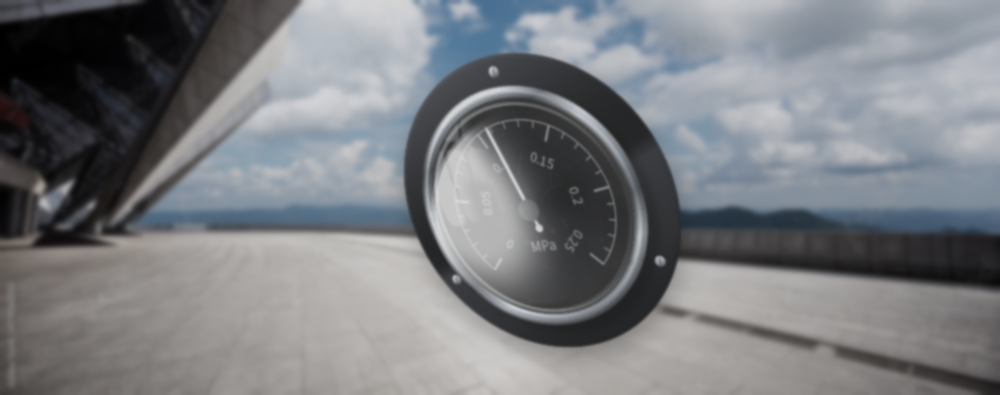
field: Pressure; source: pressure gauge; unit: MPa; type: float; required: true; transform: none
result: 0.11 MPa
